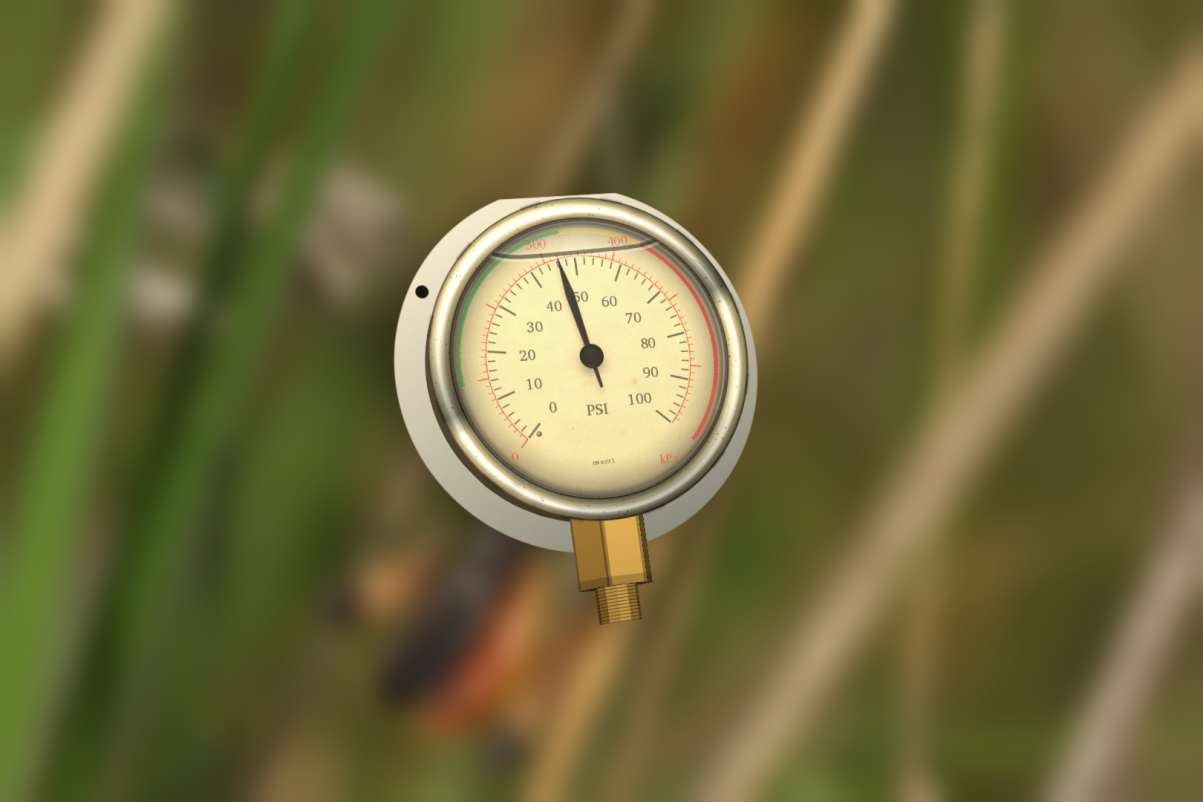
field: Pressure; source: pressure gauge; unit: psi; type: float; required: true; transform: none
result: 46 psi
